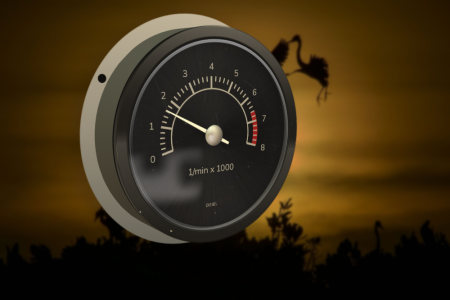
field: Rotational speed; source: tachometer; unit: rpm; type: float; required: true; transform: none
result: 1600 rpm
